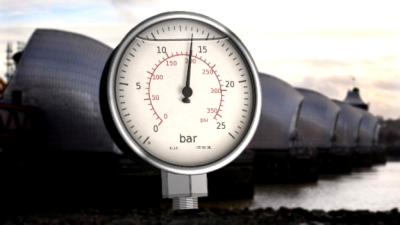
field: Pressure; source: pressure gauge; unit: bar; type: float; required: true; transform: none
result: 13.5 bar
